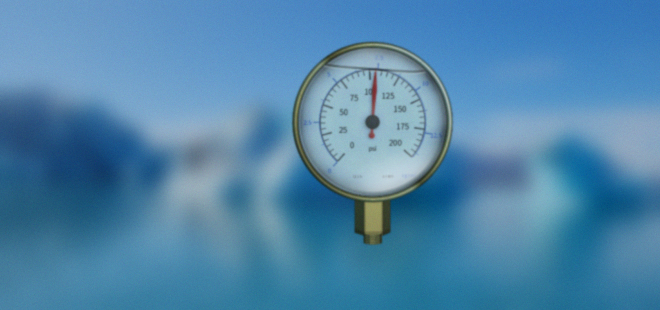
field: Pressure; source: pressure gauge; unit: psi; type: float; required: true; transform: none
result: 105 psi
